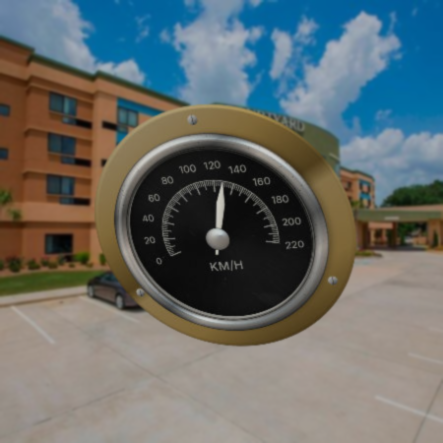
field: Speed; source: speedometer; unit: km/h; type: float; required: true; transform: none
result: 130 km/h
